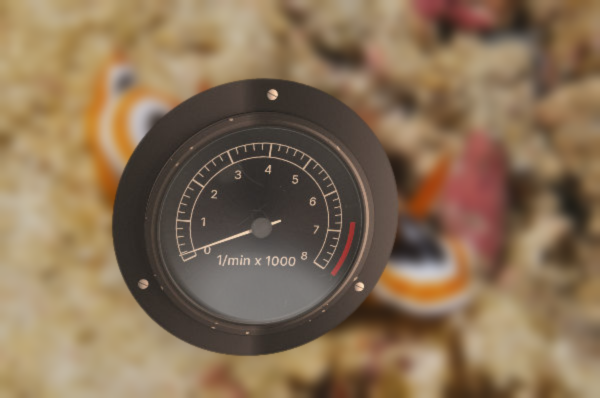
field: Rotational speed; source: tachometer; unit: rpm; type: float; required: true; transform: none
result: 200 rpm
